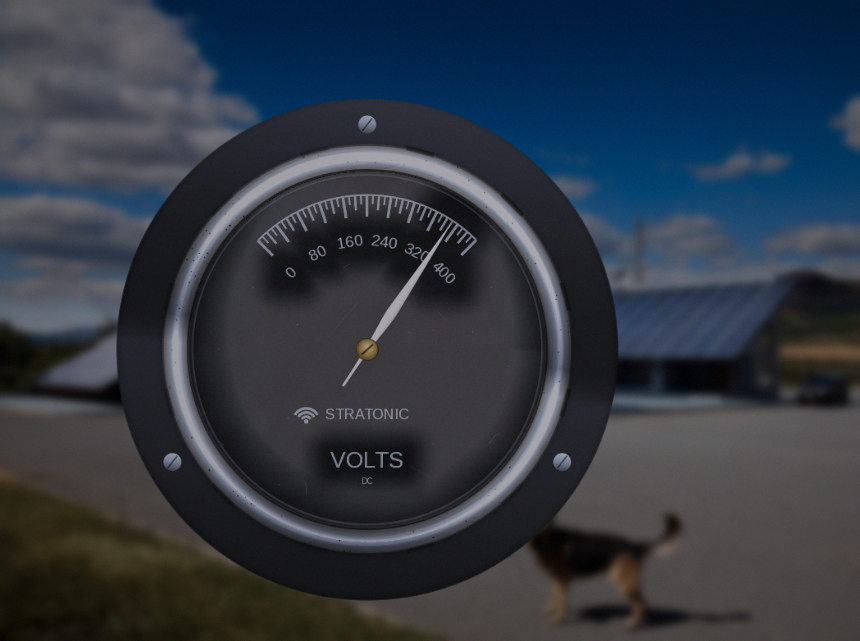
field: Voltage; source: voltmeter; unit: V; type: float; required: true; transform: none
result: 350 V
